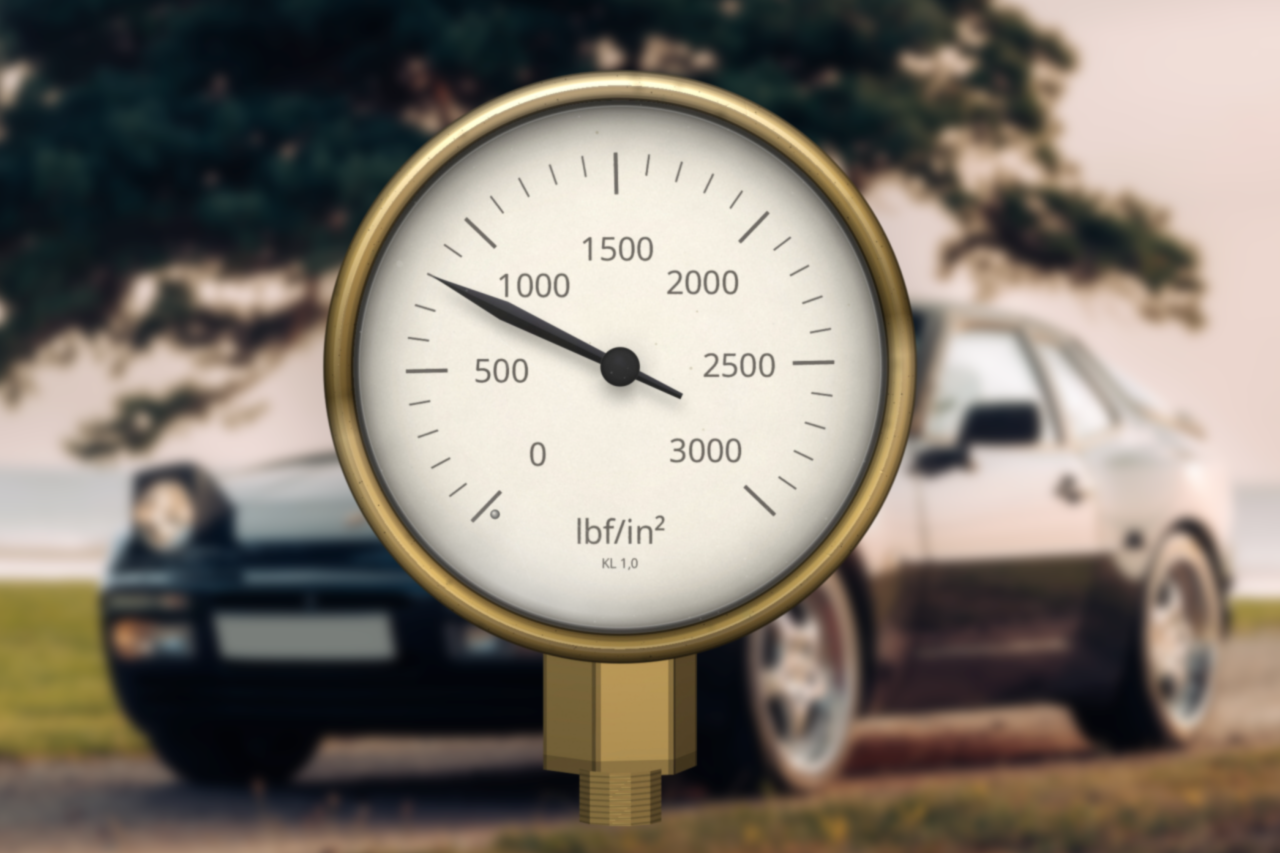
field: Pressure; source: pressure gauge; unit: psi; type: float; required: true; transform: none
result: 800 psi
